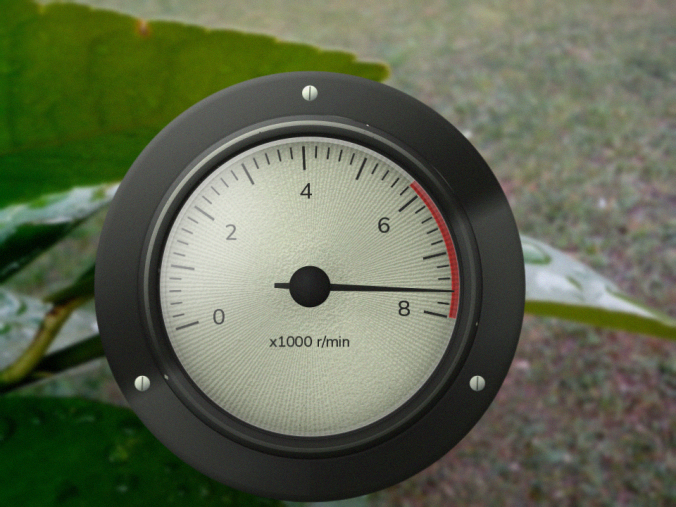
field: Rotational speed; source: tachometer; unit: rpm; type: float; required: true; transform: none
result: 7600 rpm
